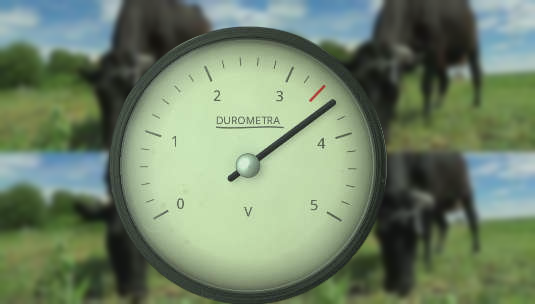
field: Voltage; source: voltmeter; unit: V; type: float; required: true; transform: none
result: 3.6 V
